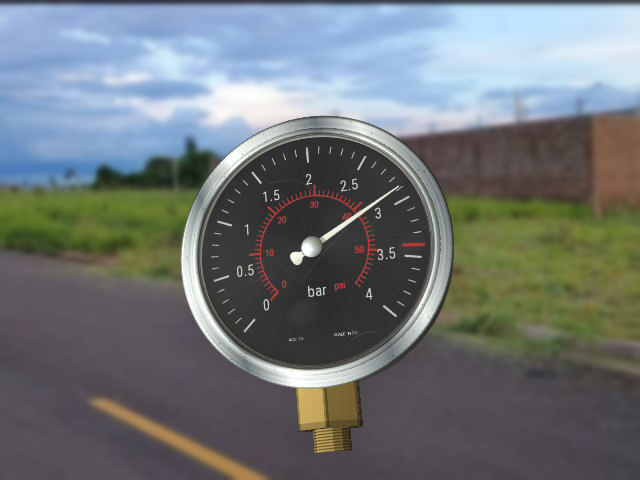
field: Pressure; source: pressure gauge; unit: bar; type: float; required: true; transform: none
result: 2.9 bar
